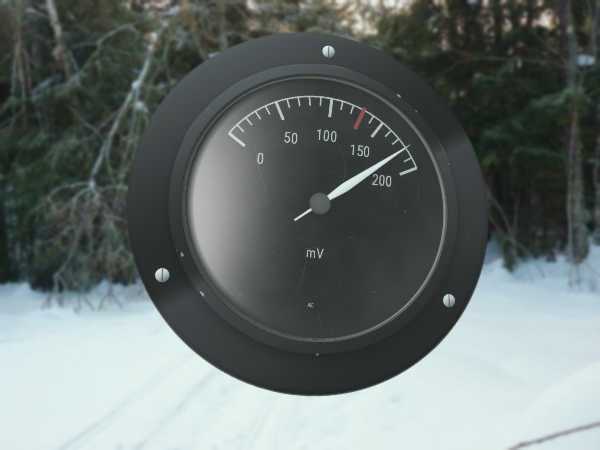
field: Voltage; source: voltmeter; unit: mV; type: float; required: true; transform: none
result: 180 mV
